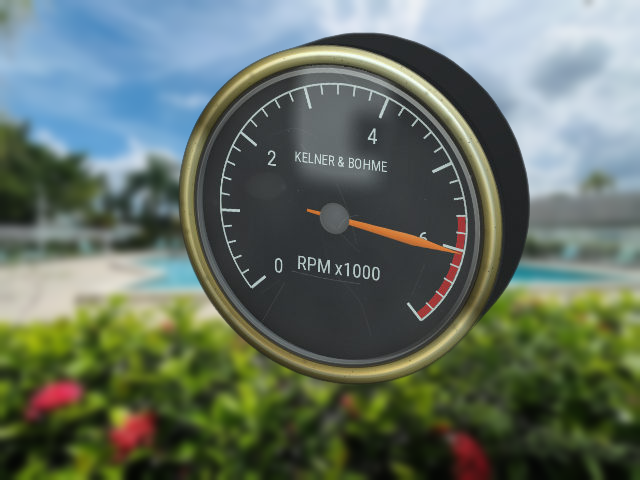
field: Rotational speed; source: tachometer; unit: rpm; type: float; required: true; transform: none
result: 6000 rpm
